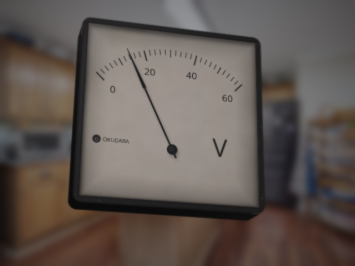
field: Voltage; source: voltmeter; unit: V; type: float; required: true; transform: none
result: 14 V
